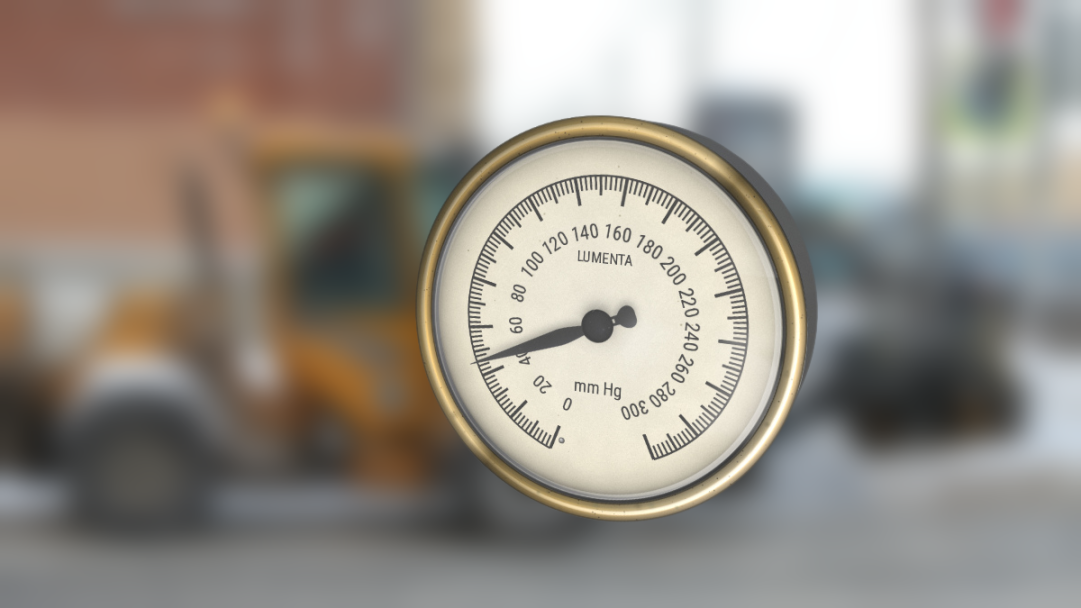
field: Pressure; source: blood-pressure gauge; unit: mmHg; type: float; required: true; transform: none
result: 46 mmHg
